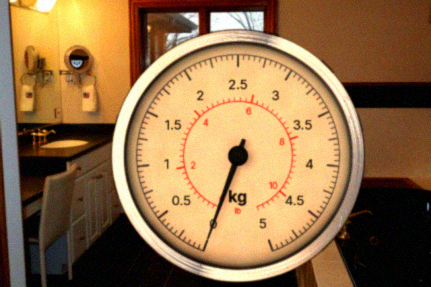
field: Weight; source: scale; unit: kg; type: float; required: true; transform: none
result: 0 kg
